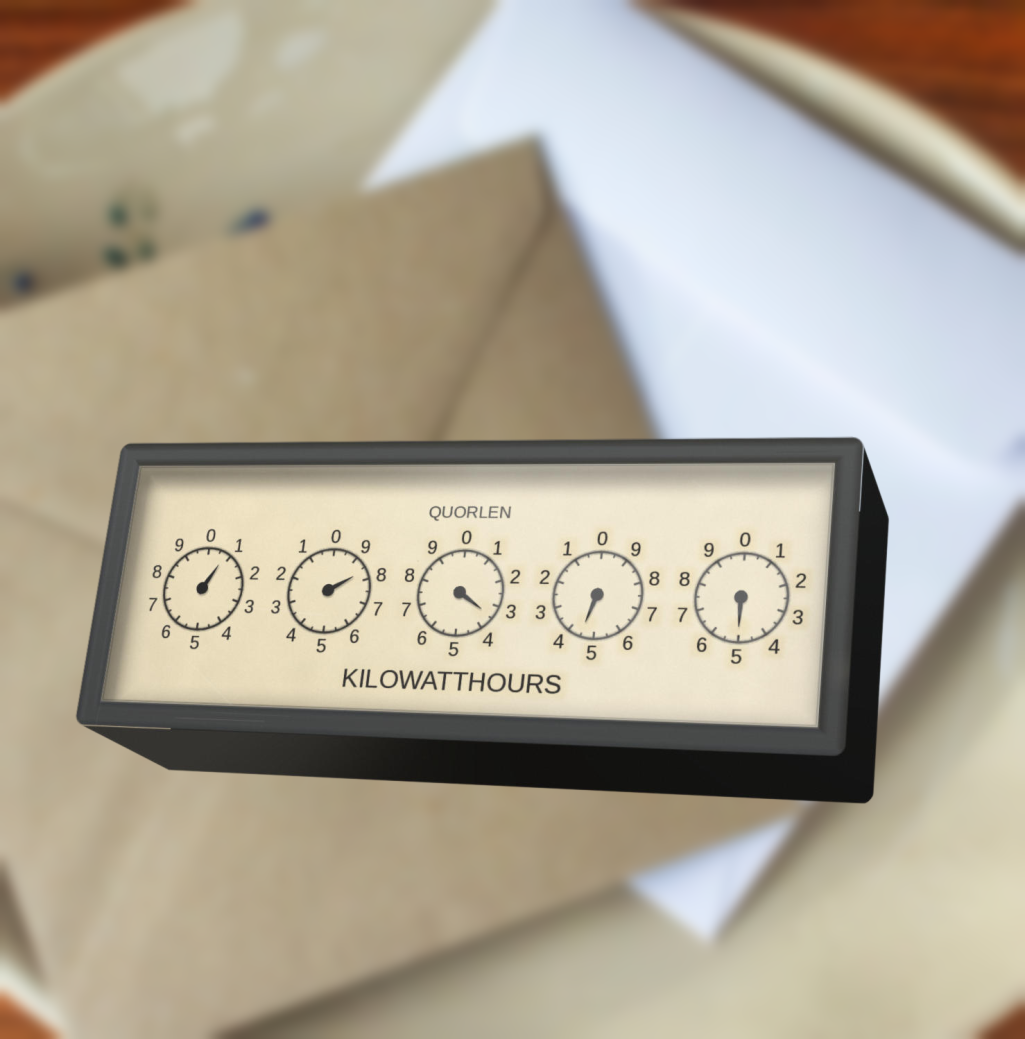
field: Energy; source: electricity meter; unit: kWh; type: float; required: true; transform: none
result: 8345 kWh
